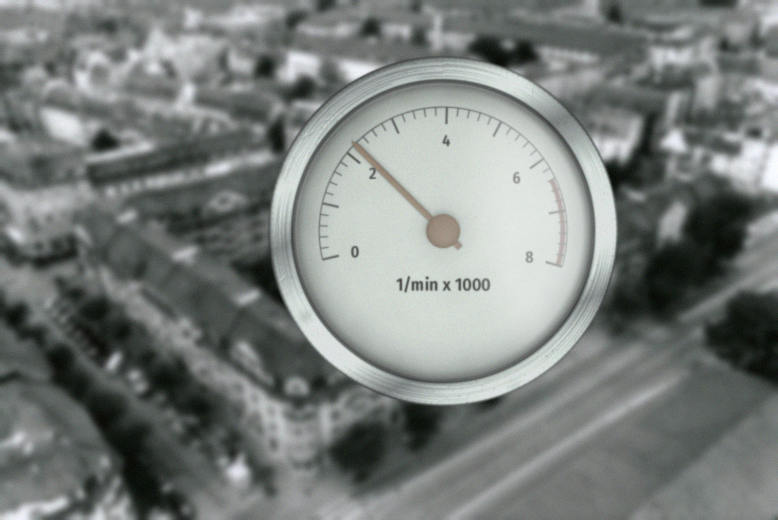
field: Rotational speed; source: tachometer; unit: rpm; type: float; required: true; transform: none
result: 2200 rpm
